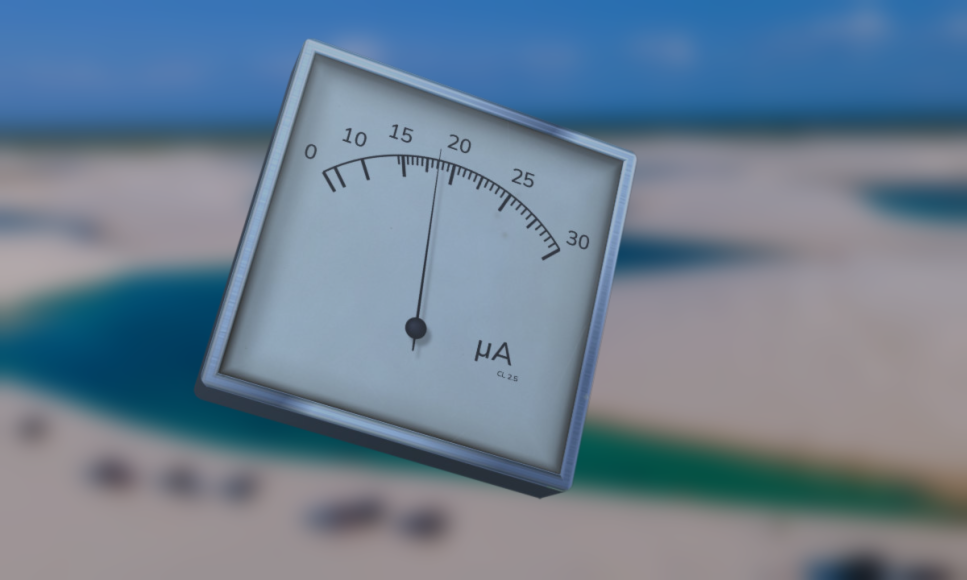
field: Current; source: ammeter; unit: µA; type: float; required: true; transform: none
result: 18.5 µA
